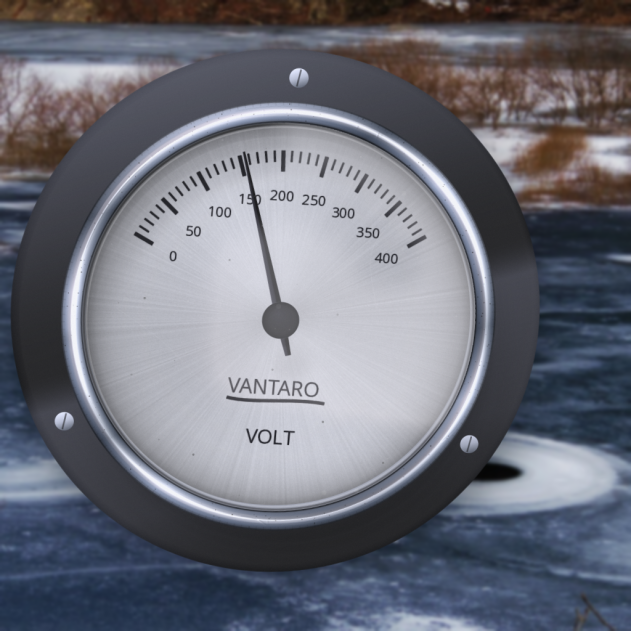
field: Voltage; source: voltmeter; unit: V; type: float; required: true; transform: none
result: 155 V
